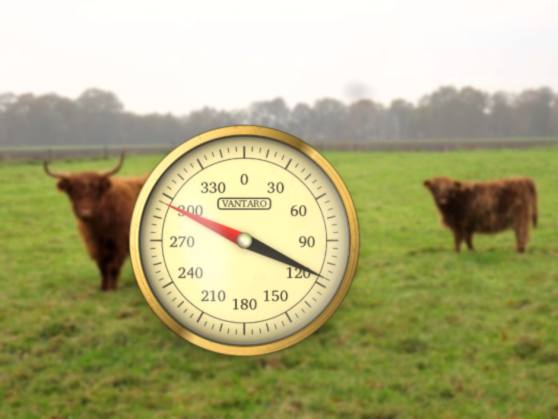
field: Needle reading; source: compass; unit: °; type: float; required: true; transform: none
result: 295 °
